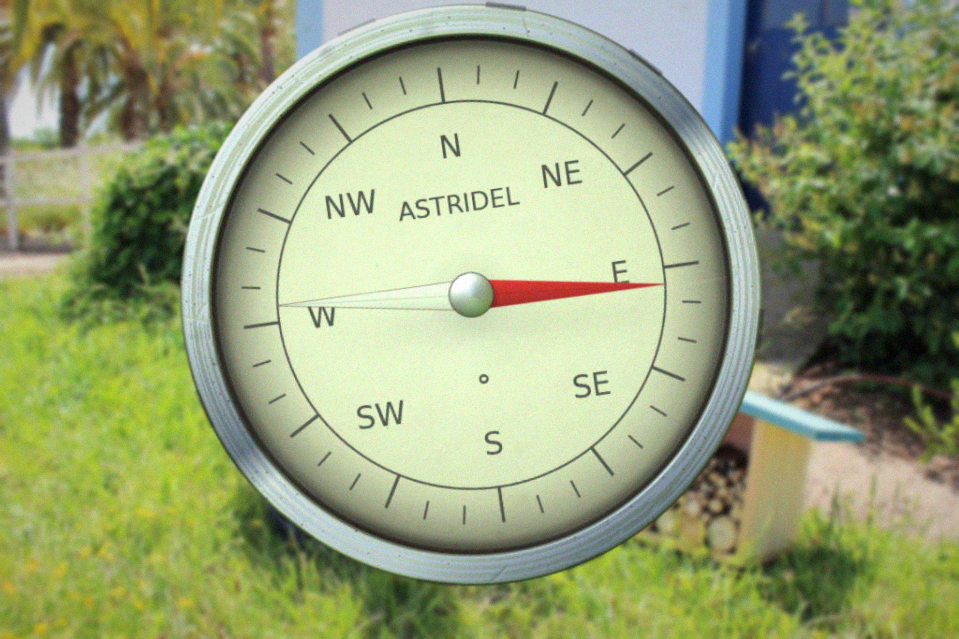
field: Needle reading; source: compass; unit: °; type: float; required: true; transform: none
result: 95 °
